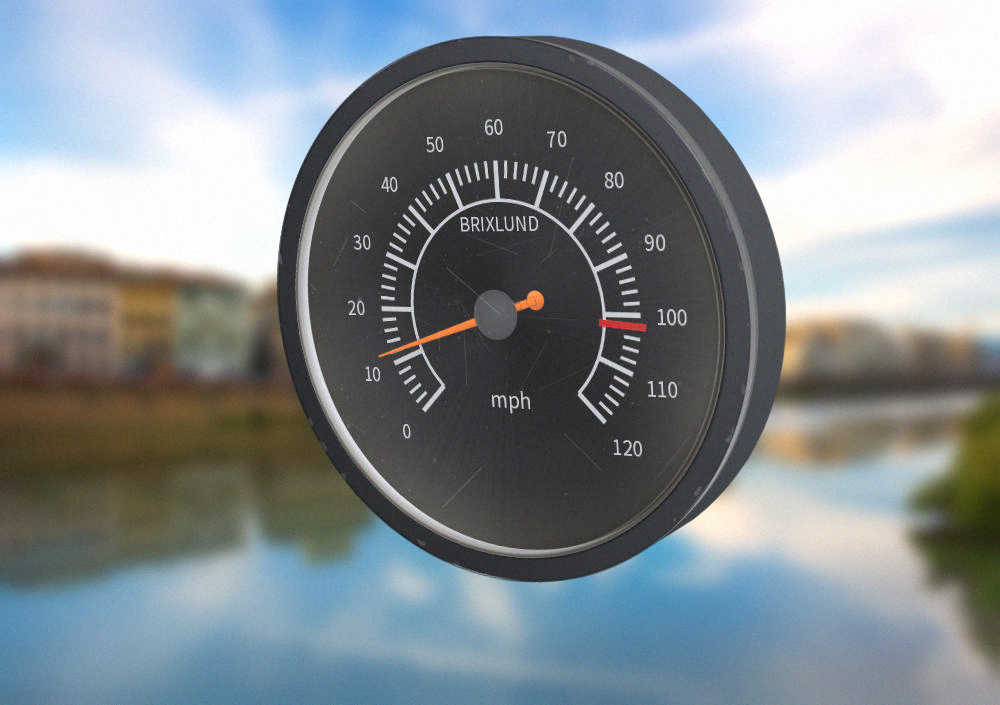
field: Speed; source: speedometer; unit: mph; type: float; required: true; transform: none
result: 12 mph
